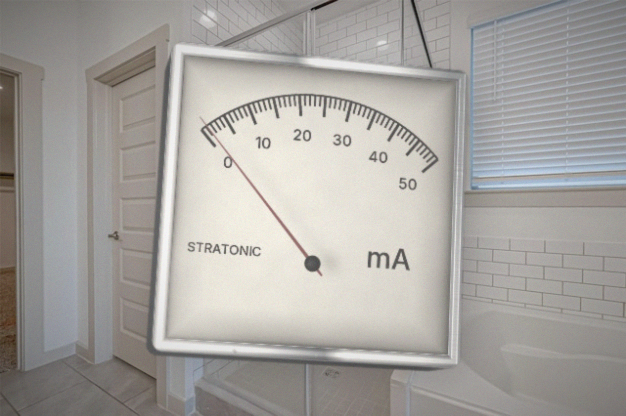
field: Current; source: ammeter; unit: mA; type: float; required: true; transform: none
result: 1 mA
